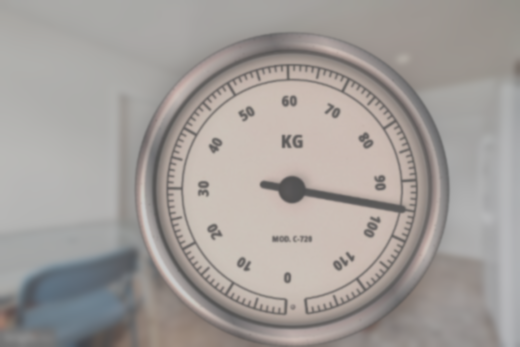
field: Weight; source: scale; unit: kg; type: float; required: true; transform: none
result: 95 kg
